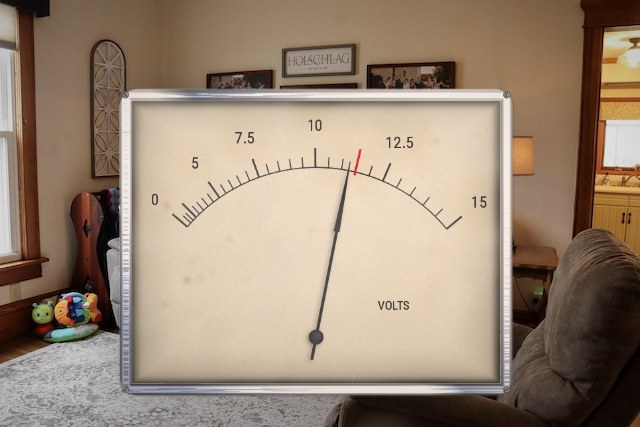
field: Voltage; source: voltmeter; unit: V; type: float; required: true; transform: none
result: 11.25 V
